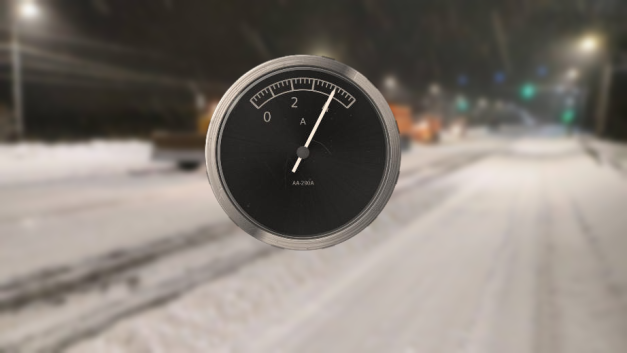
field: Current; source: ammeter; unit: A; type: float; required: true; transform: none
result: 4 A
